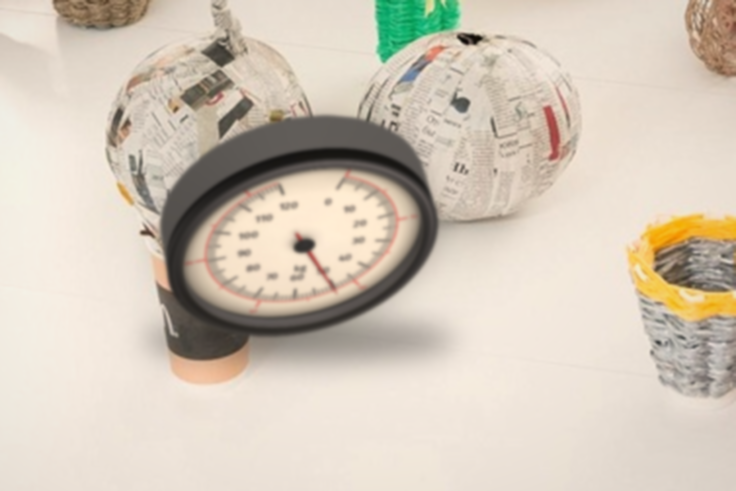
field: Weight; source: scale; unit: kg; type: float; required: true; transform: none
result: 50 kg
